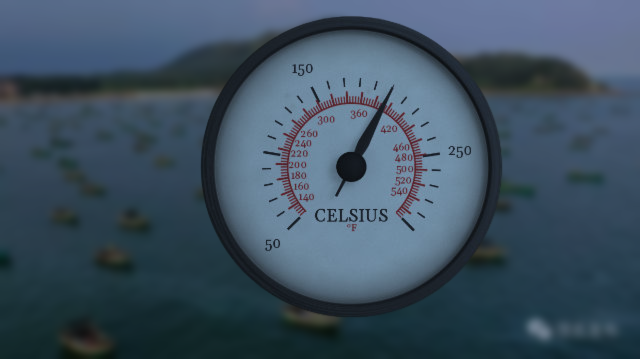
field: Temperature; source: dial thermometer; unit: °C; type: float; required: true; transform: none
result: 200 °C
